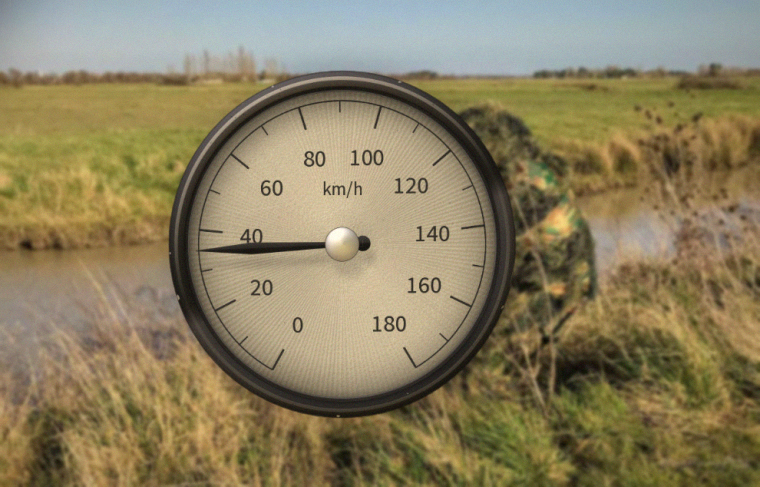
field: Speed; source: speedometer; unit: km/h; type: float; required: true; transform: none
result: 35 km/h
